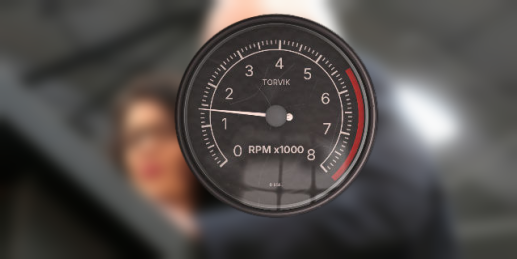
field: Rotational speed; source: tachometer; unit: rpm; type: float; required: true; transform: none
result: 1400 rpm
